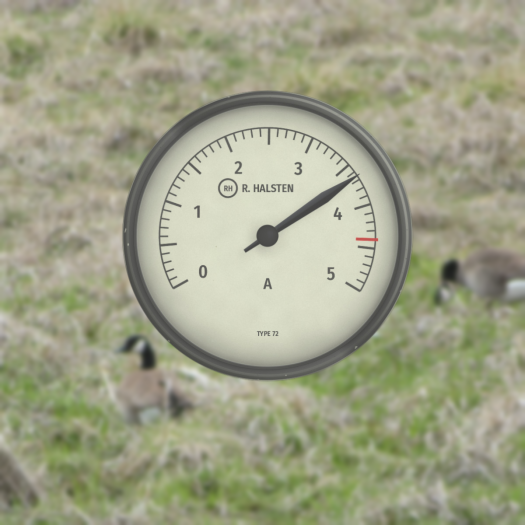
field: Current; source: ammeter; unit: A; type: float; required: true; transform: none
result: 3.65 A
